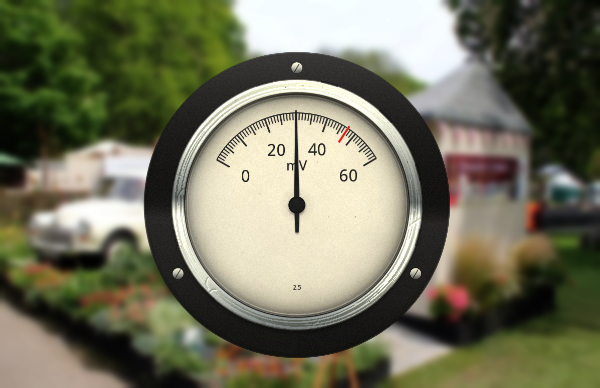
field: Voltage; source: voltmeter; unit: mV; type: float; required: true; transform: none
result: 30 mV
